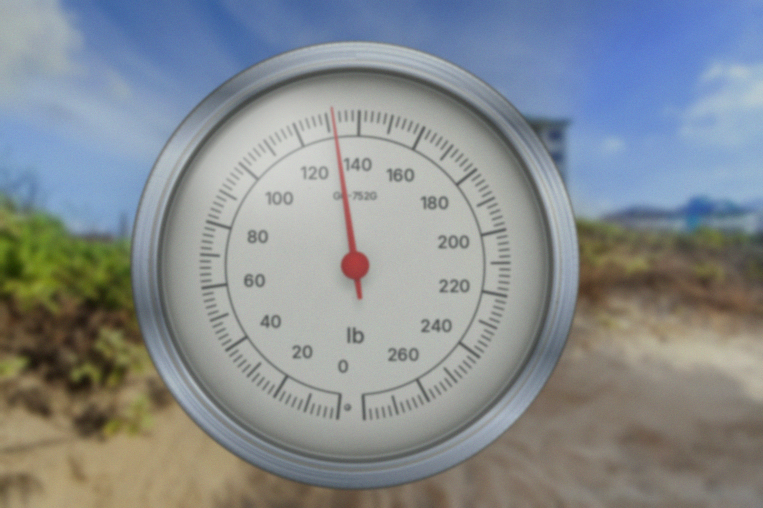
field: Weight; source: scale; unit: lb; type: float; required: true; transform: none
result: 132 lb
